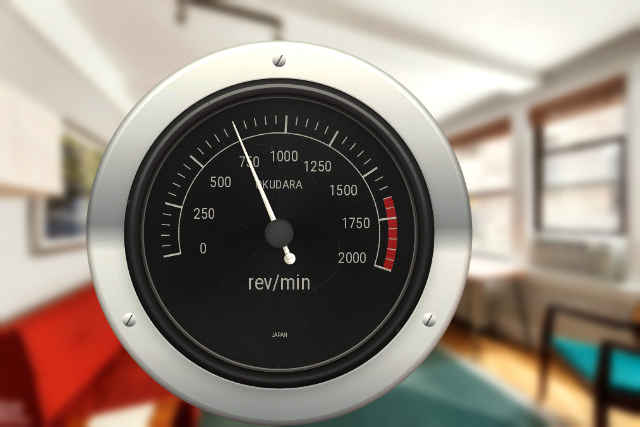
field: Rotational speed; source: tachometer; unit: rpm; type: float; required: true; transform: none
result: 750 rpm
